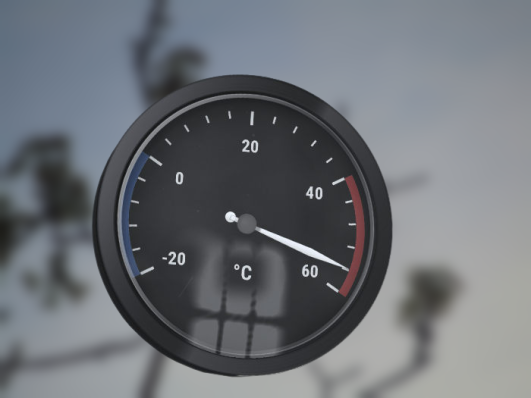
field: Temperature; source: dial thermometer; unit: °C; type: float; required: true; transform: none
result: 56 °C
